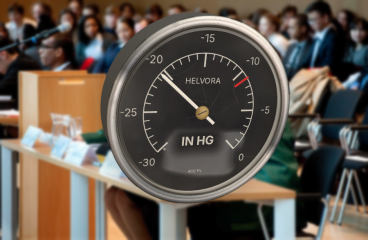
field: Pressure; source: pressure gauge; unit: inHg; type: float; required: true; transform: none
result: -20.5 inHg
